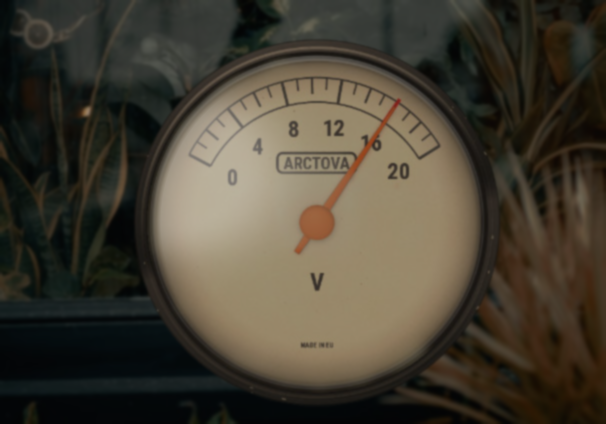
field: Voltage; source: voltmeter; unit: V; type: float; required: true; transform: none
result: 16 V
